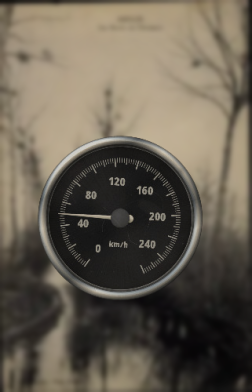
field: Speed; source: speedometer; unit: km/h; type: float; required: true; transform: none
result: 50 km/h
